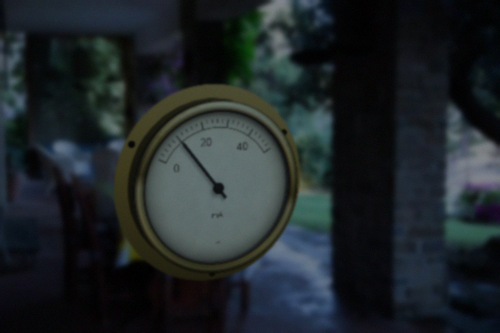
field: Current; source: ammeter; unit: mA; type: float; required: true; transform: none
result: 10 mA
